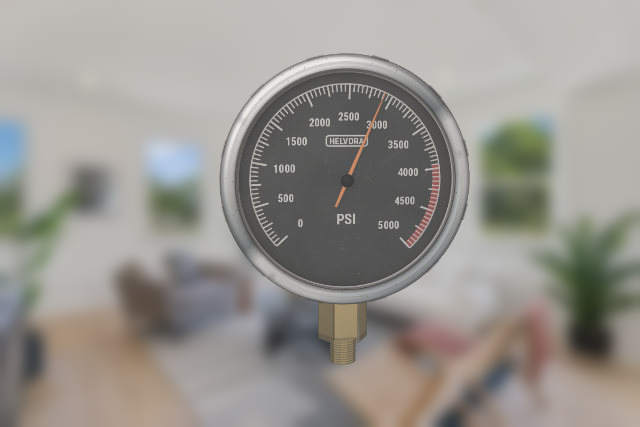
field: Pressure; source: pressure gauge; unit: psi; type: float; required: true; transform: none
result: 2900 psi
